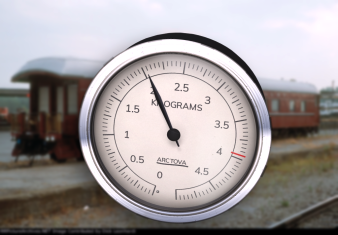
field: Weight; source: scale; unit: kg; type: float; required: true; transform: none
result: 2.05 kg
